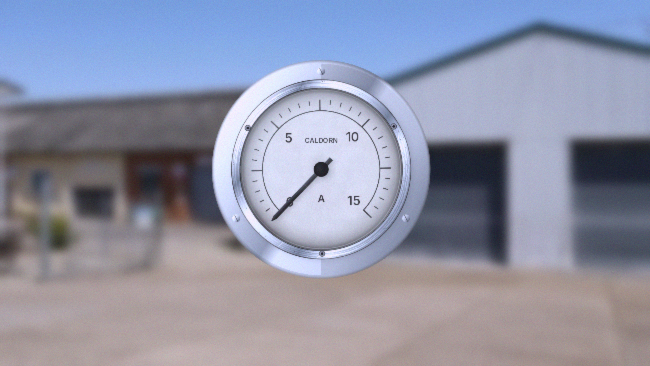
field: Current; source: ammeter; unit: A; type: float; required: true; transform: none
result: 0 A
